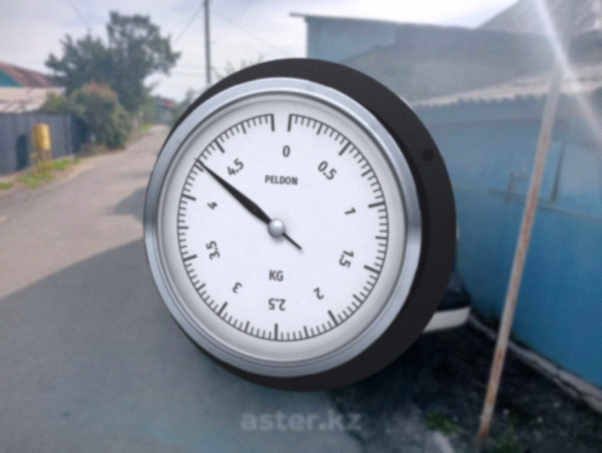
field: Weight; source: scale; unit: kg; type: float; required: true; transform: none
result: 4.3 kg
